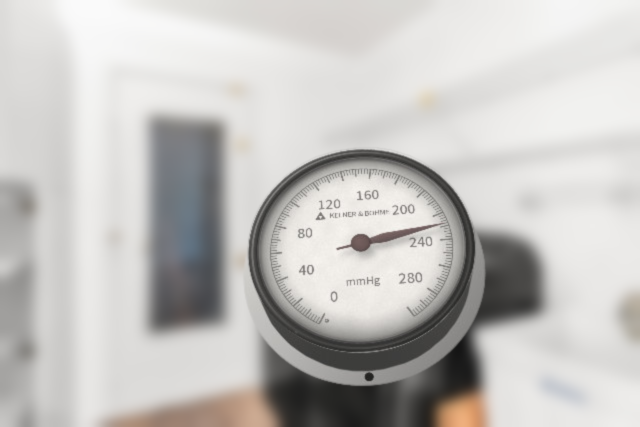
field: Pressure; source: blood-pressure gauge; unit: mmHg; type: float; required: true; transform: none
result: 230 mmHg
